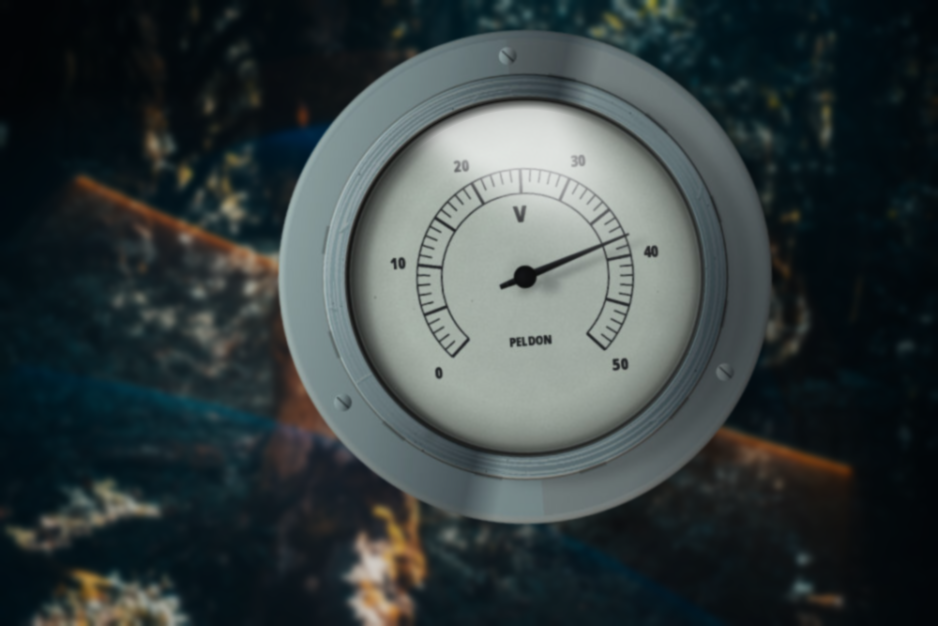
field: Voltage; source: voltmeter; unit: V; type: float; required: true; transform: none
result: 38 V
